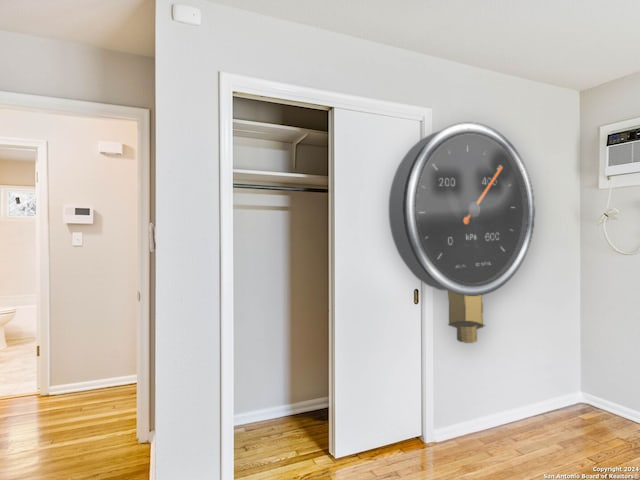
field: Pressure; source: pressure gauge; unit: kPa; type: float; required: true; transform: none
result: 400 kPa
